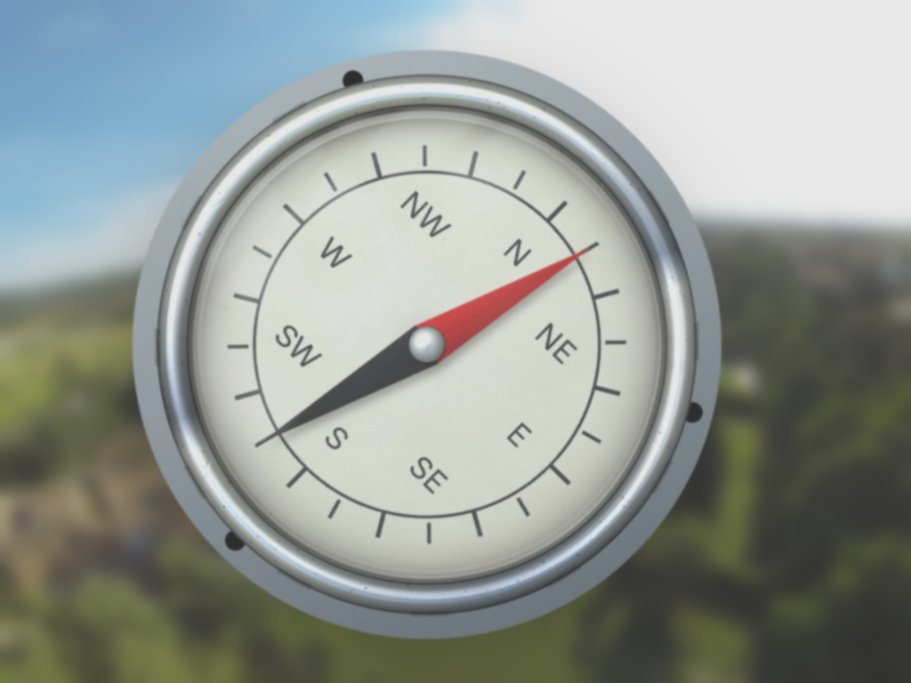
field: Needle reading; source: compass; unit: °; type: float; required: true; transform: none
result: 15 °
